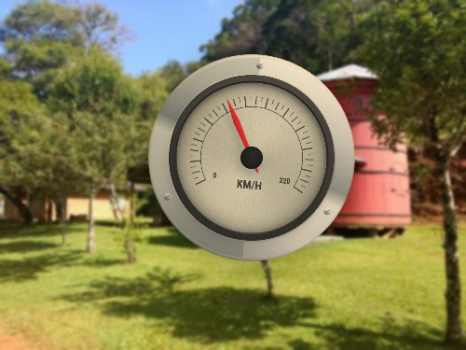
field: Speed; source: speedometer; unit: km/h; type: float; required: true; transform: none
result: 85 km/h
